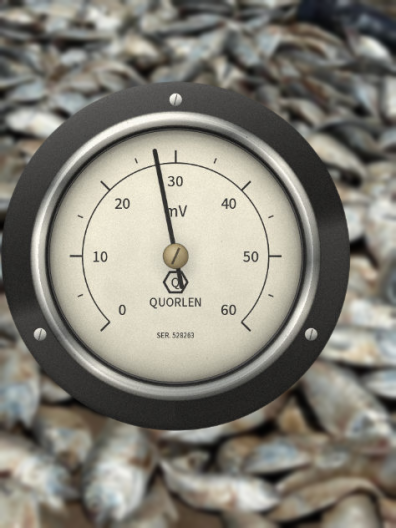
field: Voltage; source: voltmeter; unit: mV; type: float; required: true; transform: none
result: 27.5 mV
